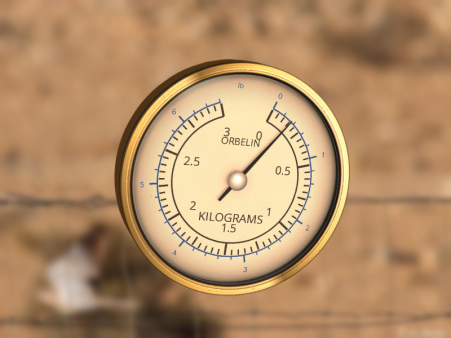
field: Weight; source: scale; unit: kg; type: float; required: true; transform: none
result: 0.15 kg
